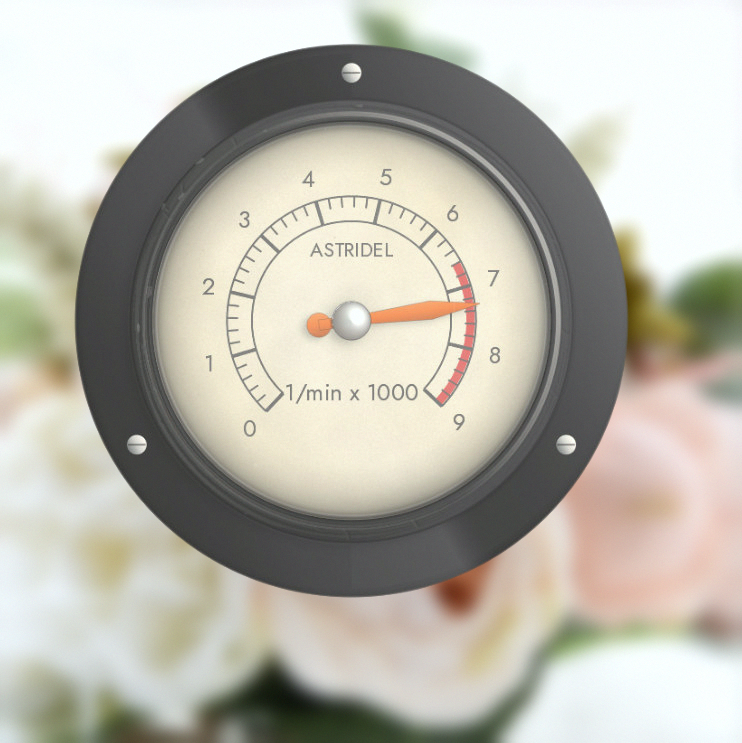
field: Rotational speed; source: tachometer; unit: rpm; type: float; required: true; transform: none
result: 7300 rpm
